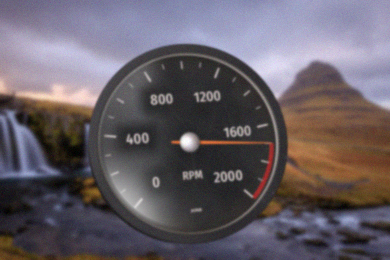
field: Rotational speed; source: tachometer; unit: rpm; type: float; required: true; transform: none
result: 1700 rpm
